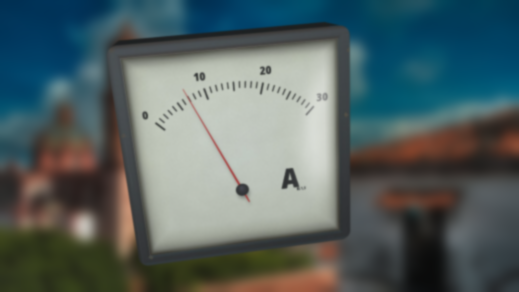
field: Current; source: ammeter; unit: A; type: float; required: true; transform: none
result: 7 A
